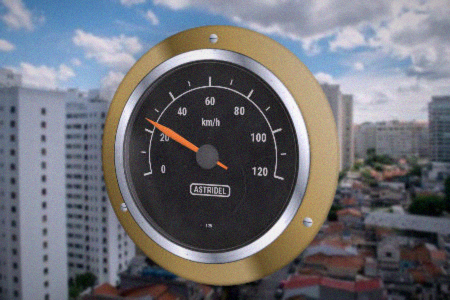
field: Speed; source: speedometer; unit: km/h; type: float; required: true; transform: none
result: 25 km/h
